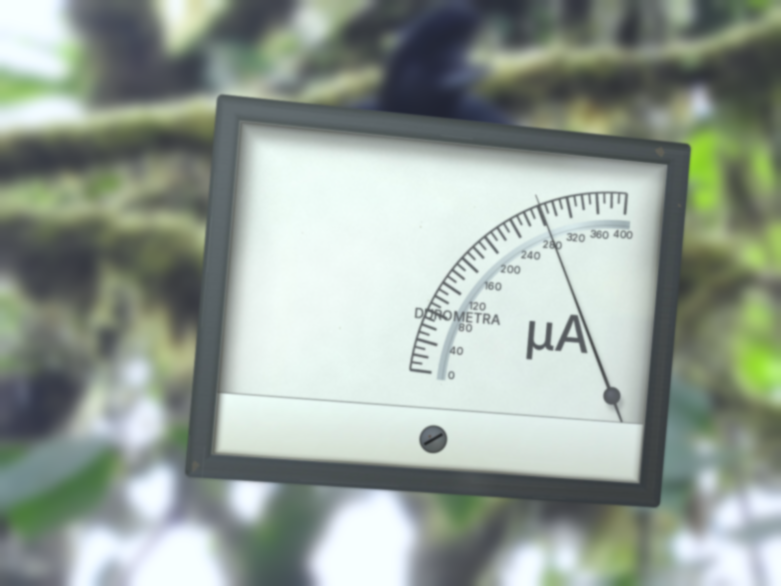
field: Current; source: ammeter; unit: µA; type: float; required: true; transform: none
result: 280 µA
